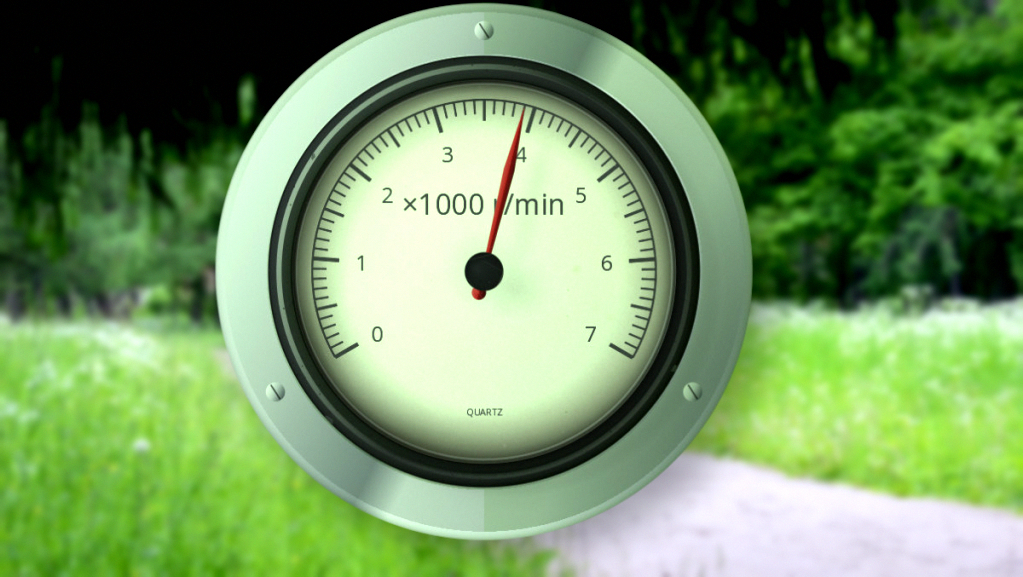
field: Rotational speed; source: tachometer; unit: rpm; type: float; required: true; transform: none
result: 3900 rpm
